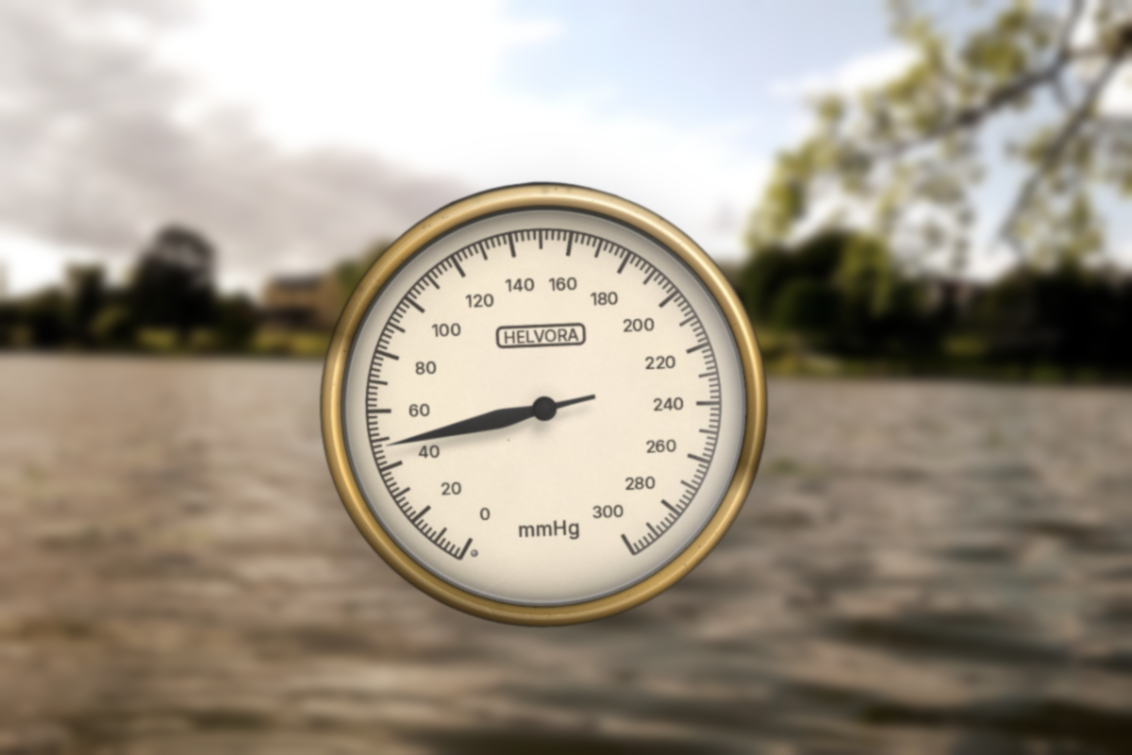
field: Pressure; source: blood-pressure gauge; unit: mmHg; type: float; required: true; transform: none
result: 48 mmHg
